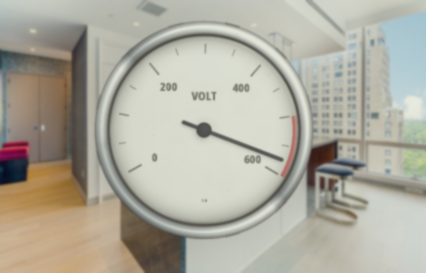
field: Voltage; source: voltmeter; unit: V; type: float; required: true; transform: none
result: 575 V
